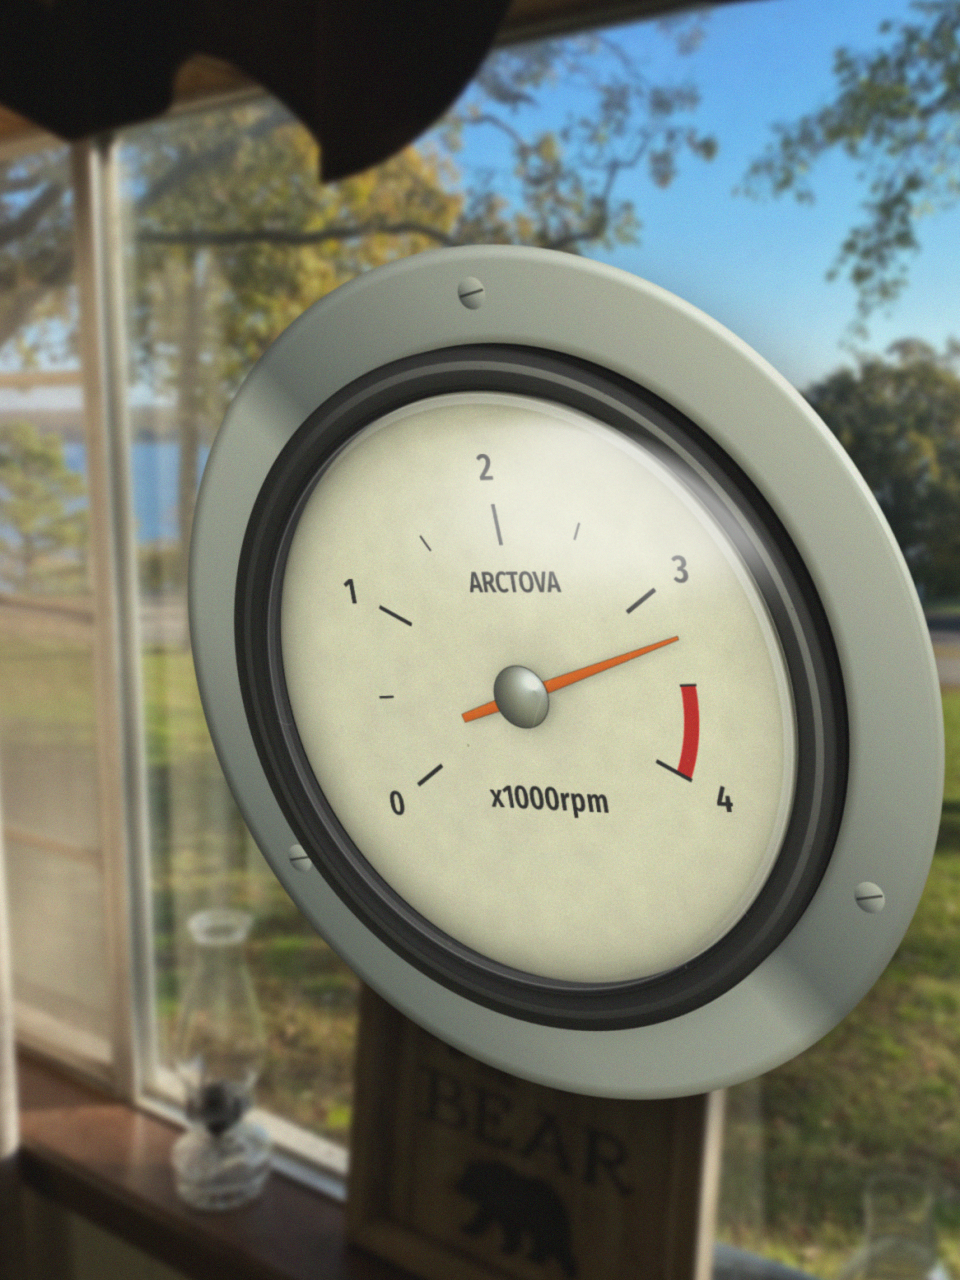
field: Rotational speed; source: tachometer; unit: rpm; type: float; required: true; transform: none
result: 3250 rpm
